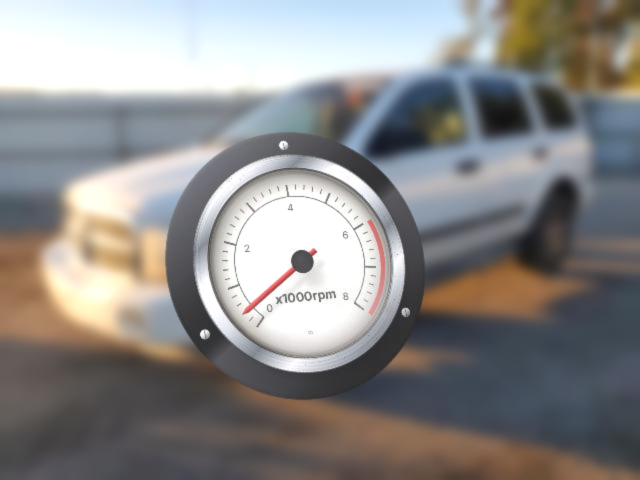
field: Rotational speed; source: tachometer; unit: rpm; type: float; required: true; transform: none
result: 400 rpm
